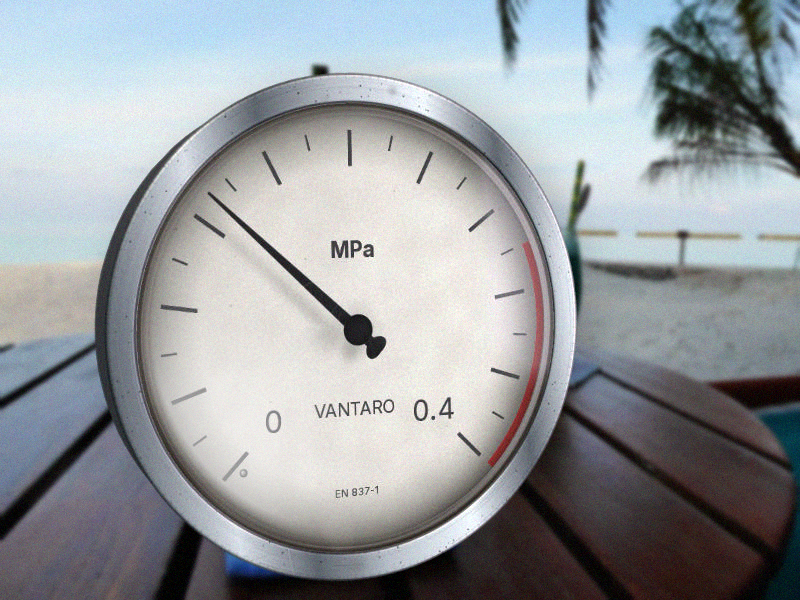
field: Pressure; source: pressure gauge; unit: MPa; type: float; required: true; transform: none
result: 0.13 MPa
